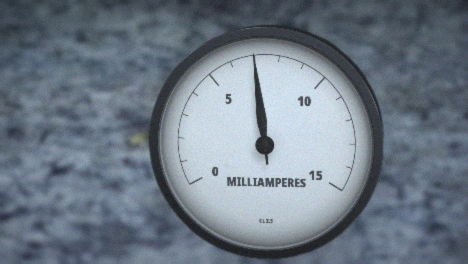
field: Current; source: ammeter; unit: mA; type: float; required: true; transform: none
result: 7 mA
